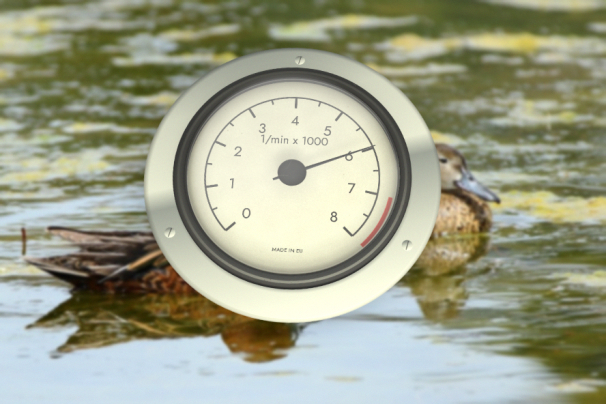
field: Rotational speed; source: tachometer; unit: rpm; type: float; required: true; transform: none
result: 6000 rpm
